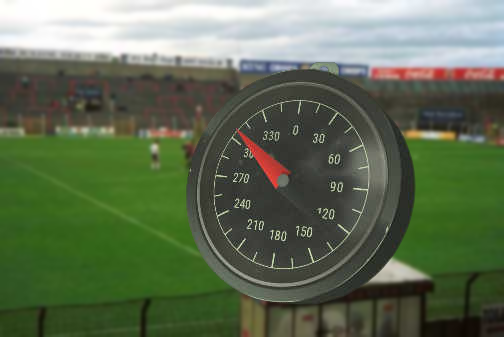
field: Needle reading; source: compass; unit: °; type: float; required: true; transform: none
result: 307.5 °
